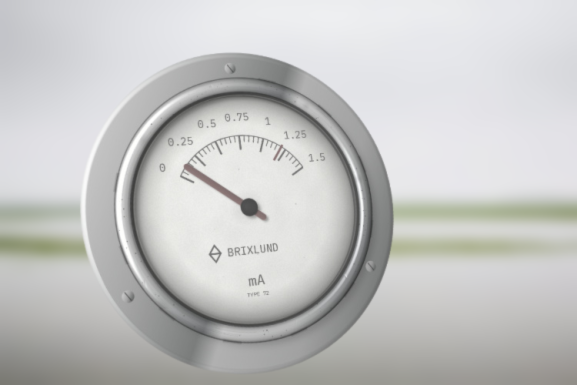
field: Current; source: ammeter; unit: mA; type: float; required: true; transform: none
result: 0.1 mA
